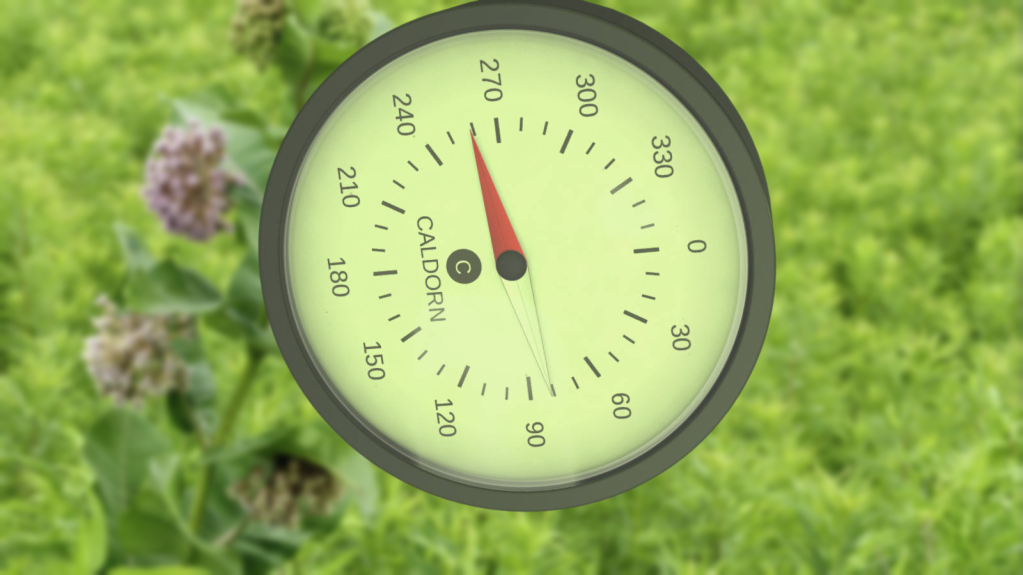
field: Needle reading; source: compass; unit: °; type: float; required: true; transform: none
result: 260 °
